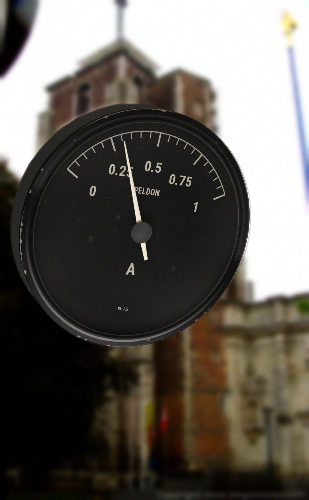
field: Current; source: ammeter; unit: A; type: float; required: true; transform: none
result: 0.3 A
